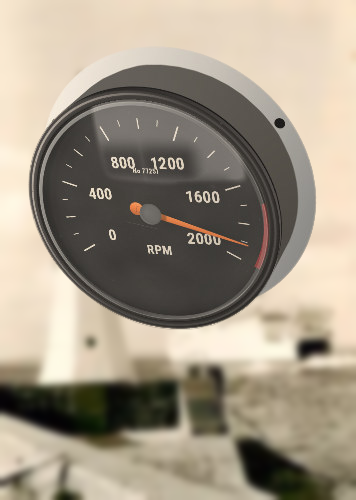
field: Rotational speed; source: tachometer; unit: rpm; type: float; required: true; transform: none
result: 1900 rpm
